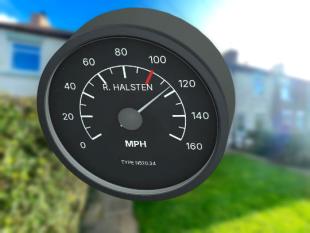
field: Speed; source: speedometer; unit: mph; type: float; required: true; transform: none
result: 115 mph
